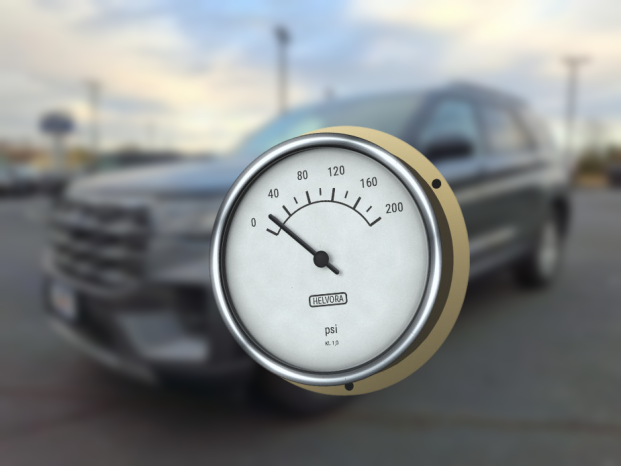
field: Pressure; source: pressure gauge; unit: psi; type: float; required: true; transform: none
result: 20 psi
